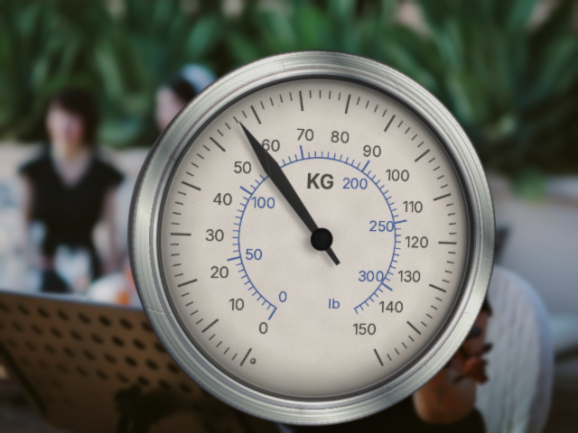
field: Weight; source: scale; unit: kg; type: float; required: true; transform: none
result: 56 kg
